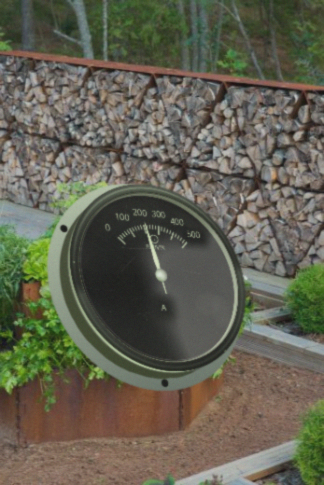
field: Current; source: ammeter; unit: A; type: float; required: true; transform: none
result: 200 A
